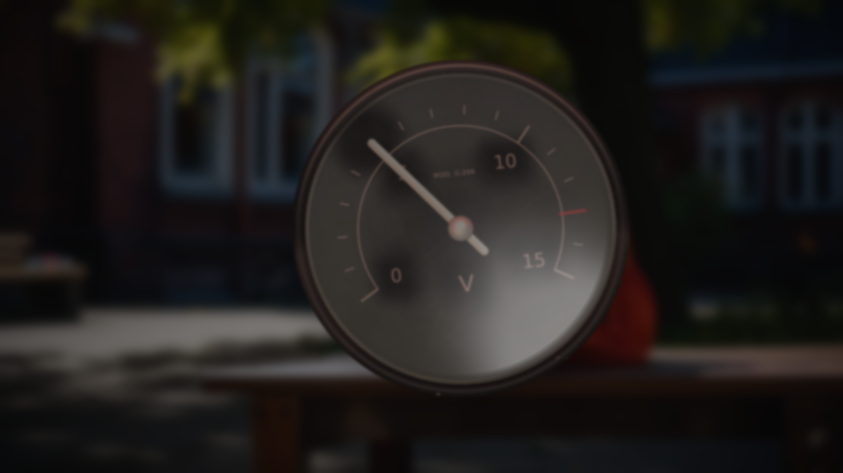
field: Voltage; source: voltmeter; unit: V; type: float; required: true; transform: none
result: 5 V
